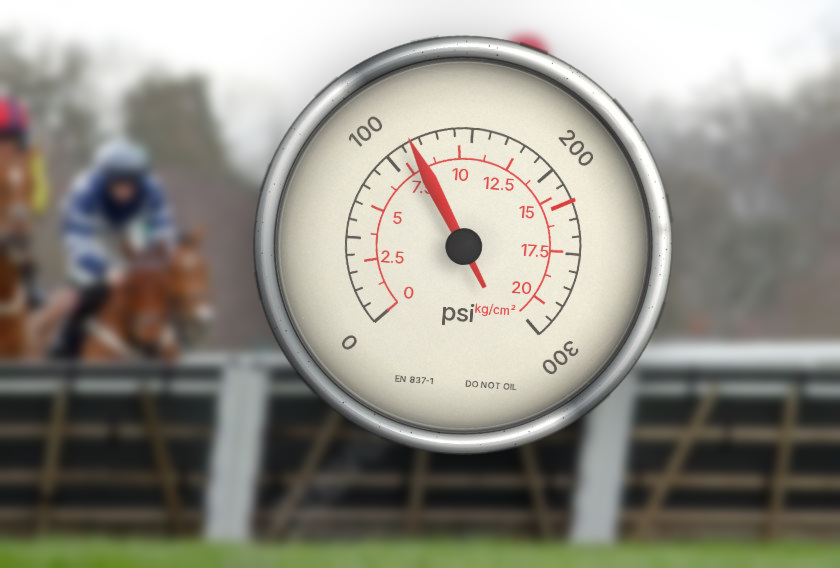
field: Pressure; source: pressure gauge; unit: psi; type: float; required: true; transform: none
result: 115 psi
